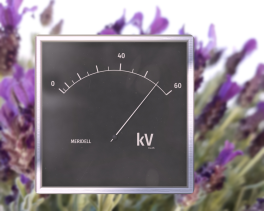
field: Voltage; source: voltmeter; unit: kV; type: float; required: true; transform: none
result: 55 kV
